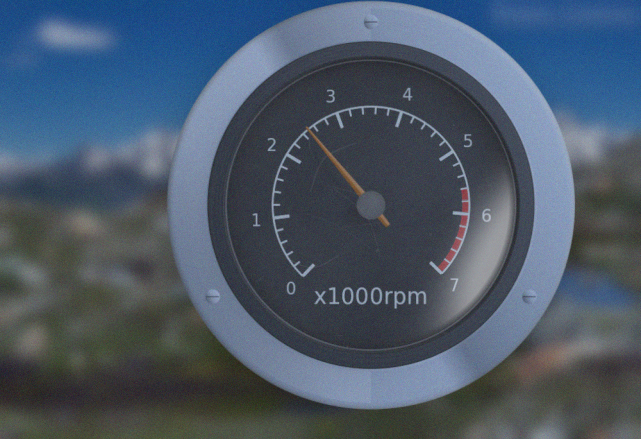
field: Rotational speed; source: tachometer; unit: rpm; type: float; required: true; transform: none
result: 2500 rpm
